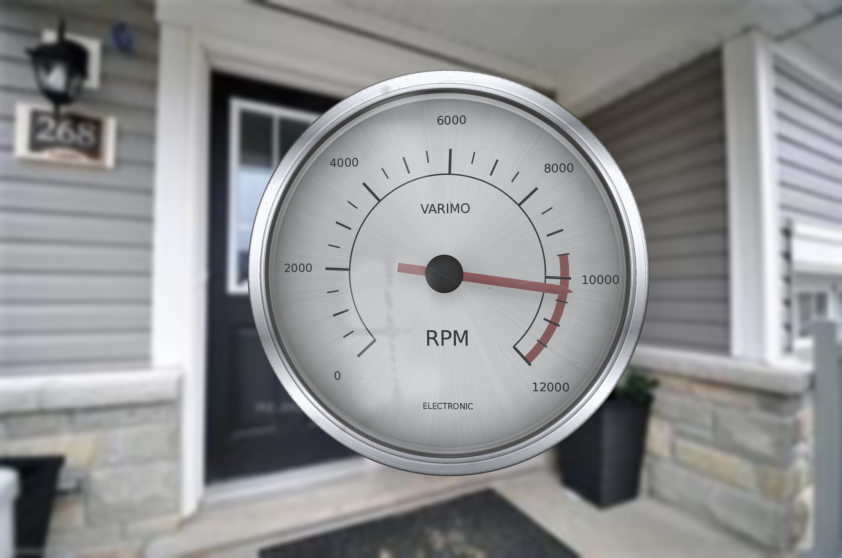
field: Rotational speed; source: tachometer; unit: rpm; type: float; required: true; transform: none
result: 10250 rpm
